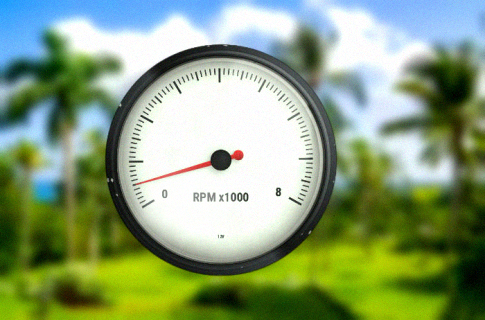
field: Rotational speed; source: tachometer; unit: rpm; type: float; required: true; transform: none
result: 500 rpm
